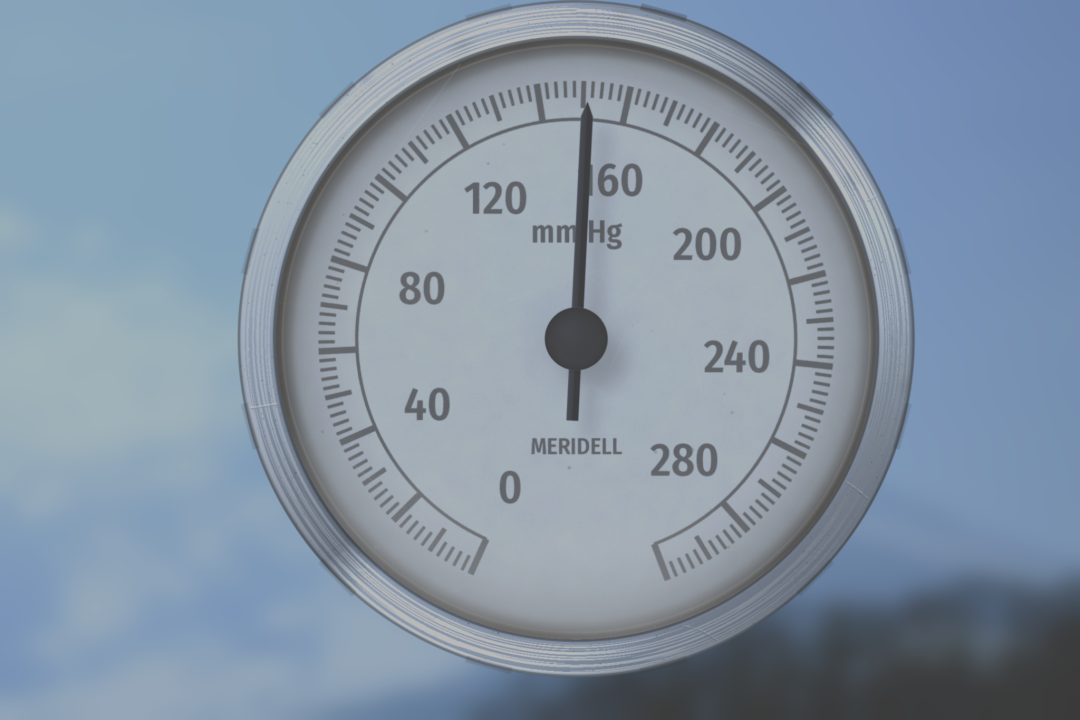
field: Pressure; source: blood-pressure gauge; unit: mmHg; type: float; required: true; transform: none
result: 151 mmHg
